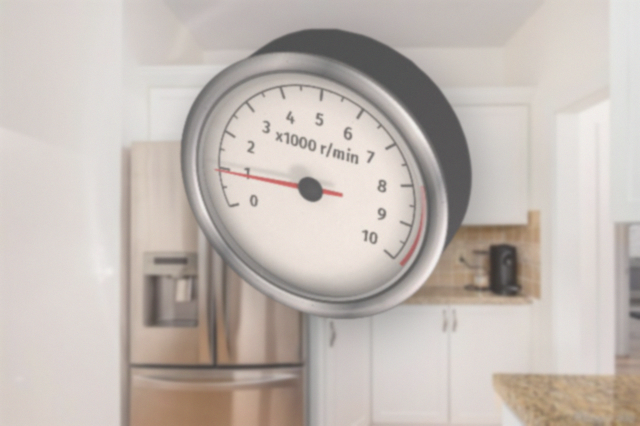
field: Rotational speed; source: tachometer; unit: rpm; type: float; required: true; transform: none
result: 1000 rpm
